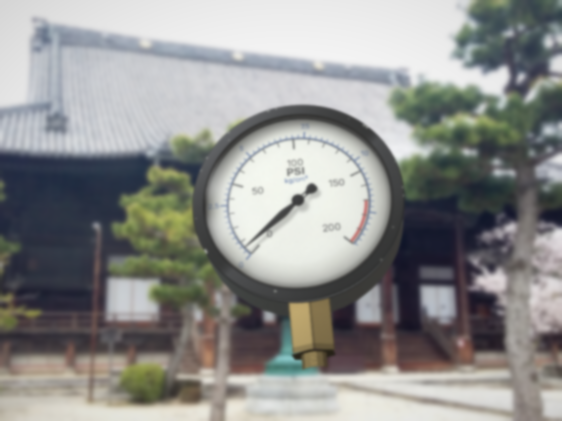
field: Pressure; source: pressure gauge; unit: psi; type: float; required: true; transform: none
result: 5 psi
